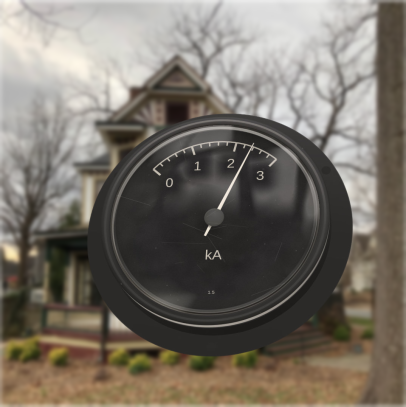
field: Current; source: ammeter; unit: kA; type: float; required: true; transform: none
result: 2.4 kA
